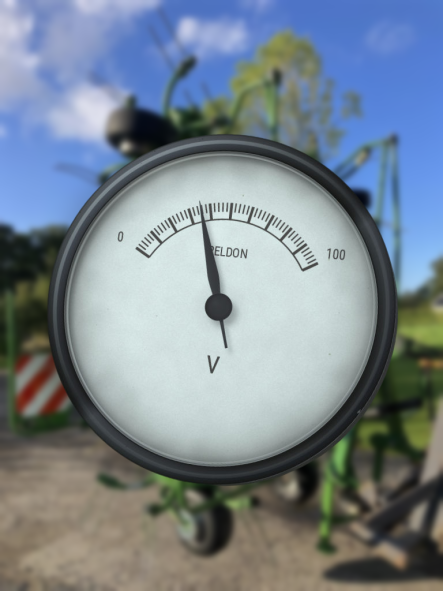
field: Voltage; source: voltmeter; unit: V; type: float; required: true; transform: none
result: 36 V
